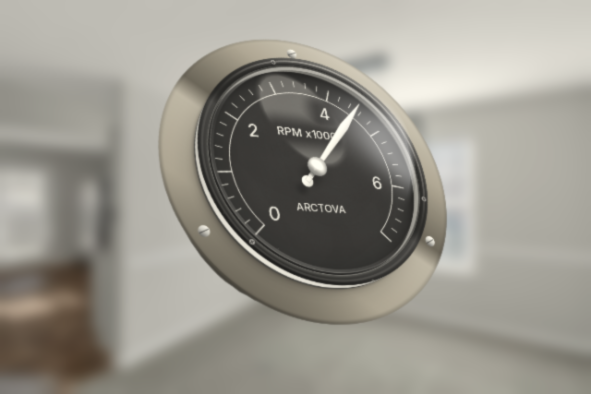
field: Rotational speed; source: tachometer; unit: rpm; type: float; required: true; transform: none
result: 4500 rpm
